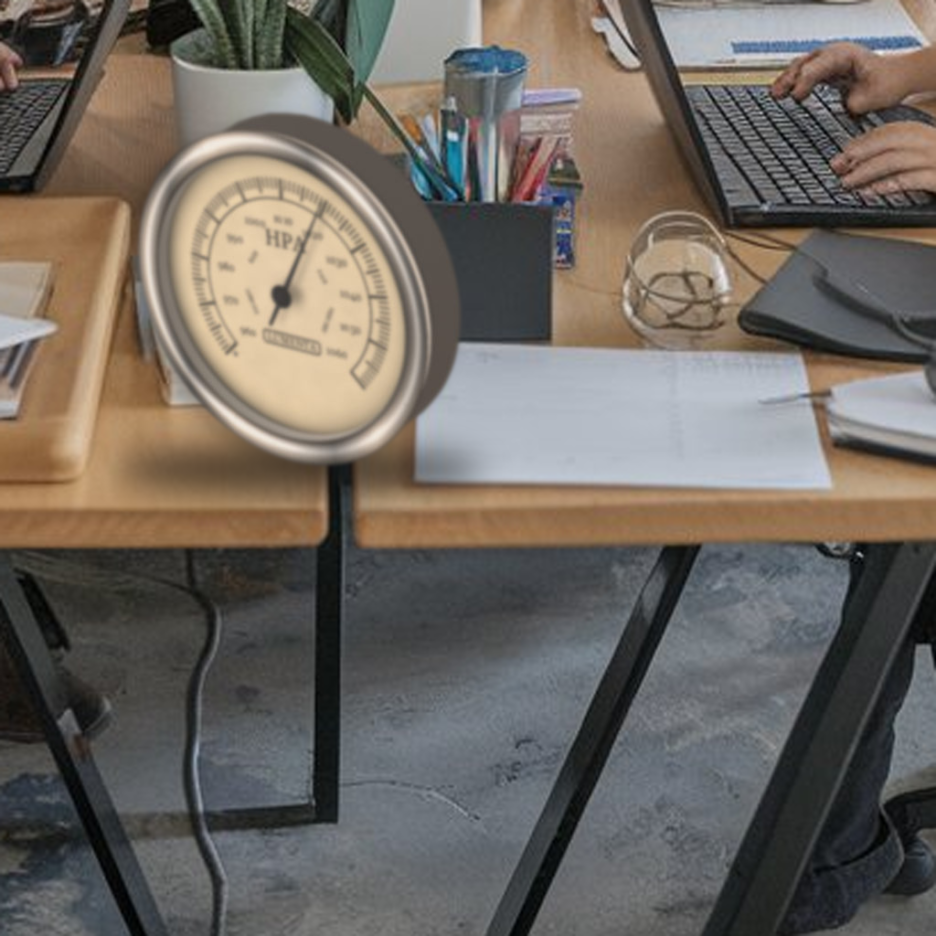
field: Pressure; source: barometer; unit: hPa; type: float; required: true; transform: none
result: 1020 hPa
